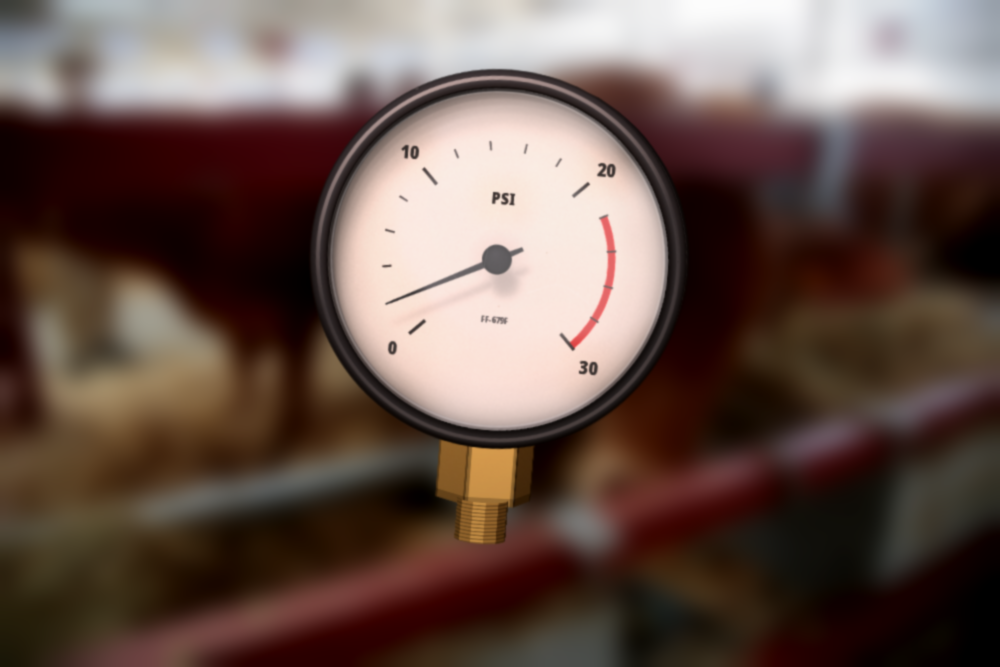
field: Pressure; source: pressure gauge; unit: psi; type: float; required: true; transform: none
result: 2 psi
